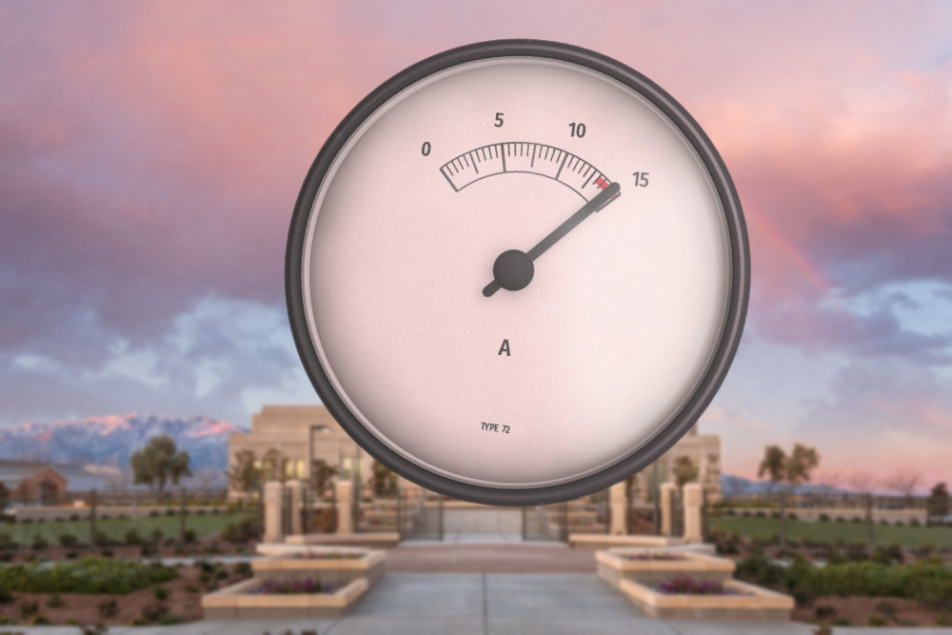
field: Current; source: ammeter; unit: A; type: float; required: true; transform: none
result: 14.5 A
